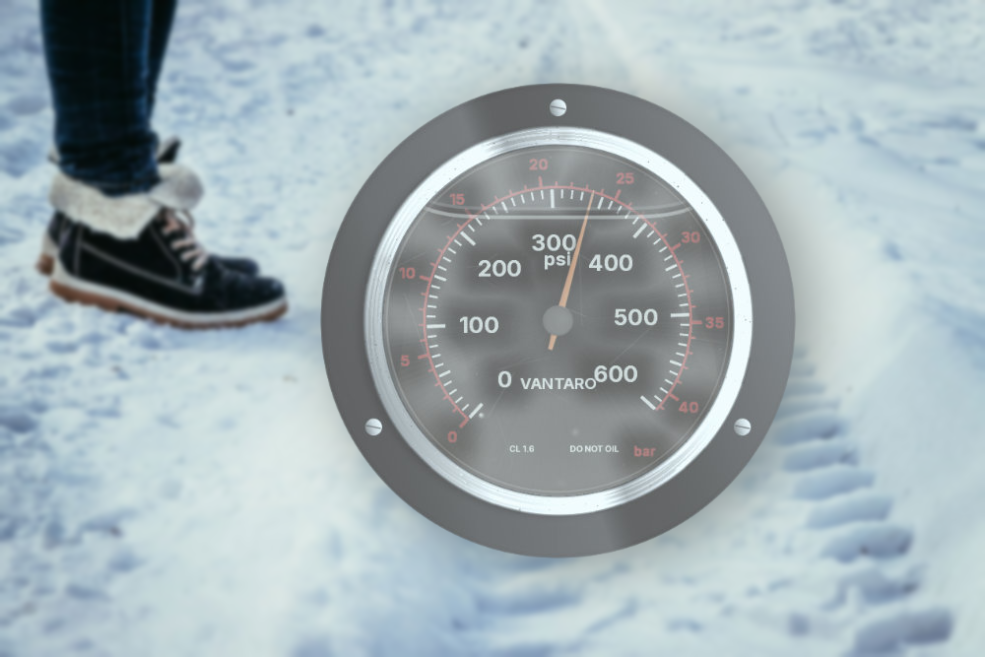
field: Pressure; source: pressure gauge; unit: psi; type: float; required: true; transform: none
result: 340 psi
